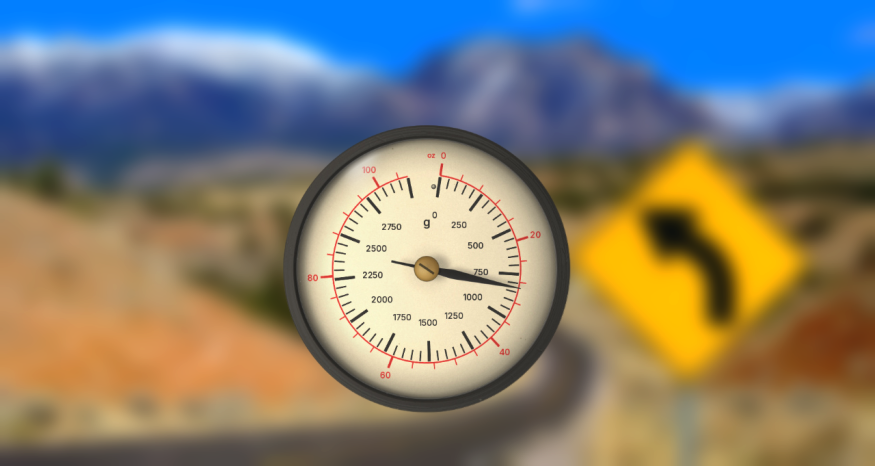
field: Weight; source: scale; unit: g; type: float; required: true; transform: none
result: 825 g
